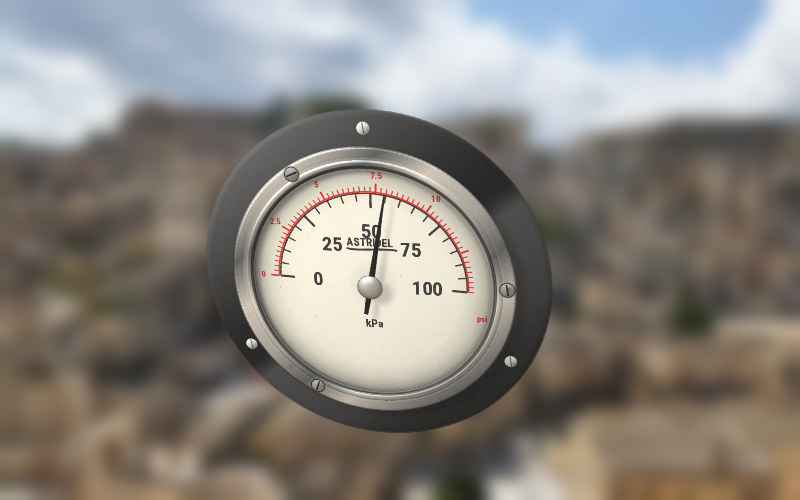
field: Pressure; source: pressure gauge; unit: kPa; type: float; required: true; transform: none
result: 55 kPa
